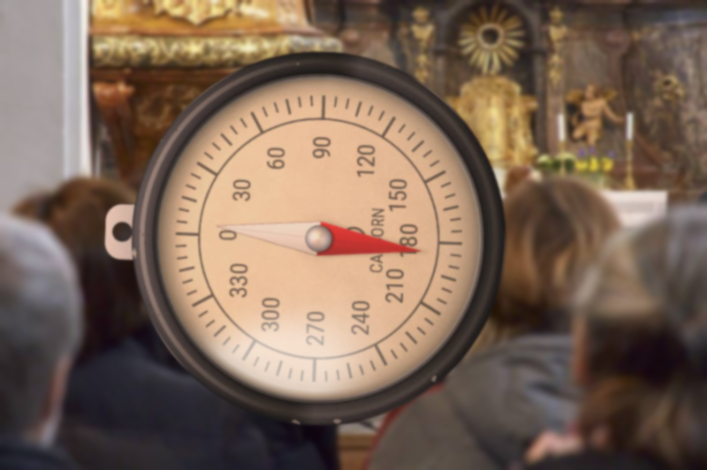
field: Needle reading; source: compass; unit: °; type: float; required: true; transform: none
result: 185 °
